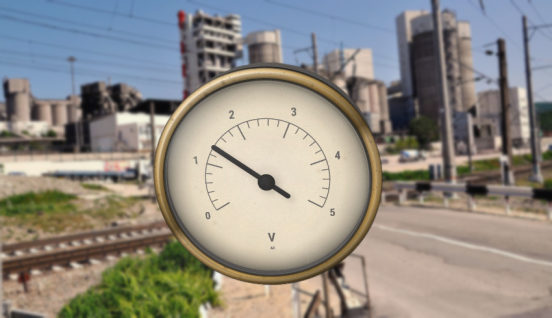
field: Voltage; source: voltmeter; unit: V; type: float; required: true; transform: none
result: 1.4 V
